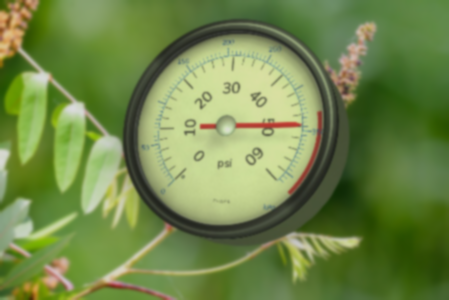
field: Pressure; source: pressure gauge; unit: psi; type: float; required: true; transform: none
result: 50 psi
